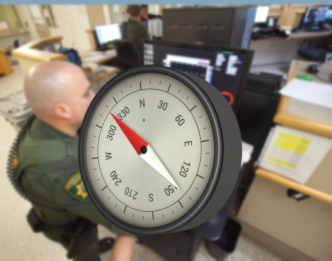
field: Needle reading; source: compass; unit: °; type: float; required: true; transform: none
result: 320 °
